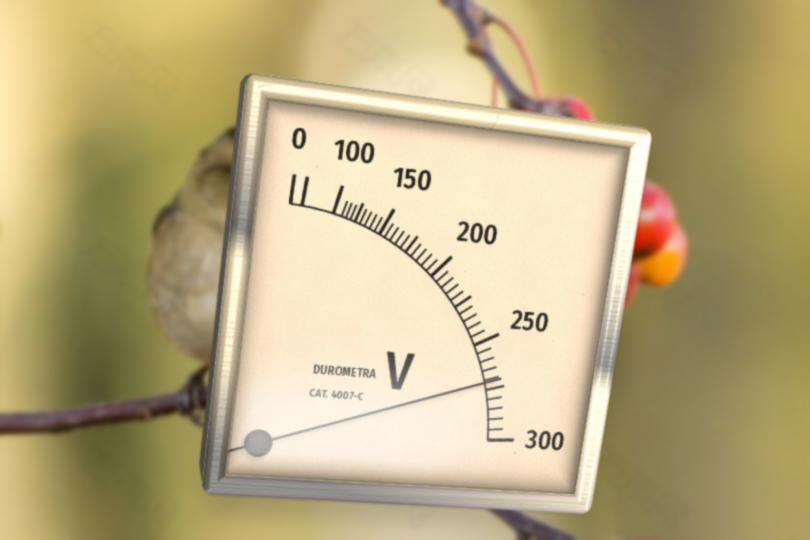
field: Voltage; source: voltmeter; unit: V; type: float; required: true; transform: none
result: 270 V
